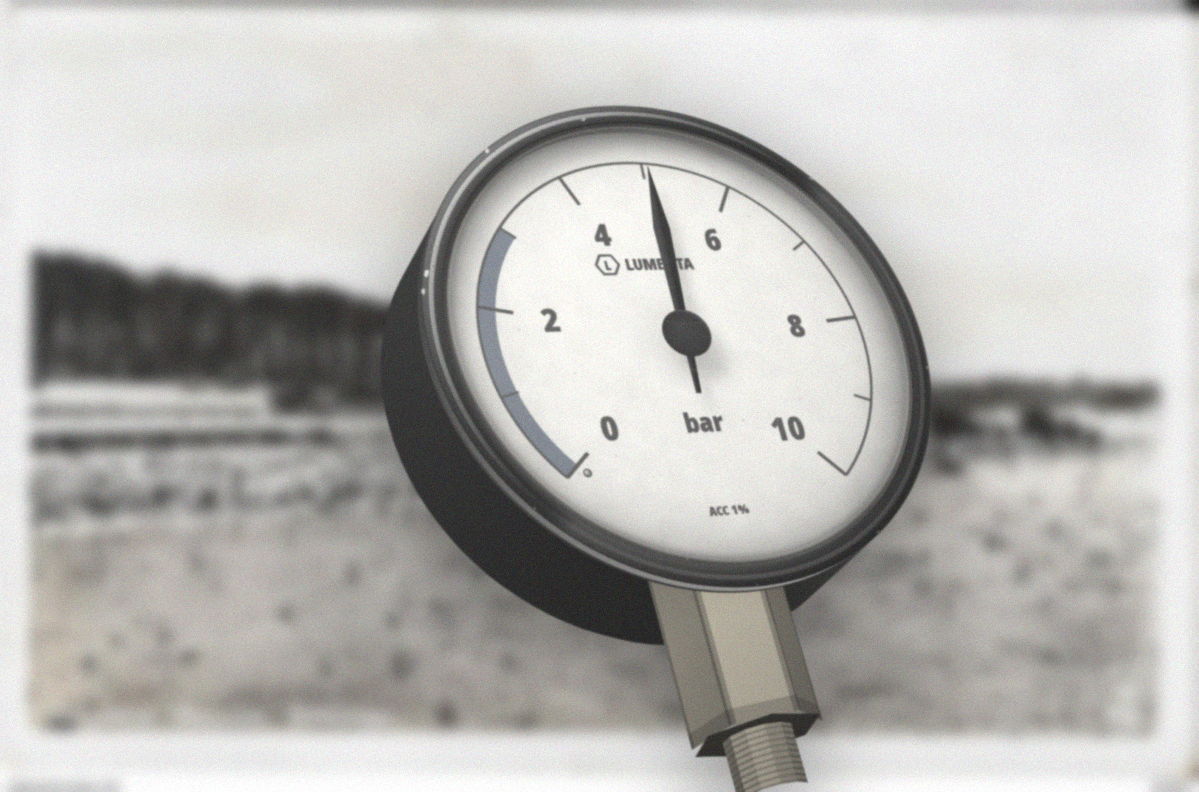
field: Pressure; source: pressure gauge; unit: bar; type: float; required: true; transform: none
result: 5 bar
